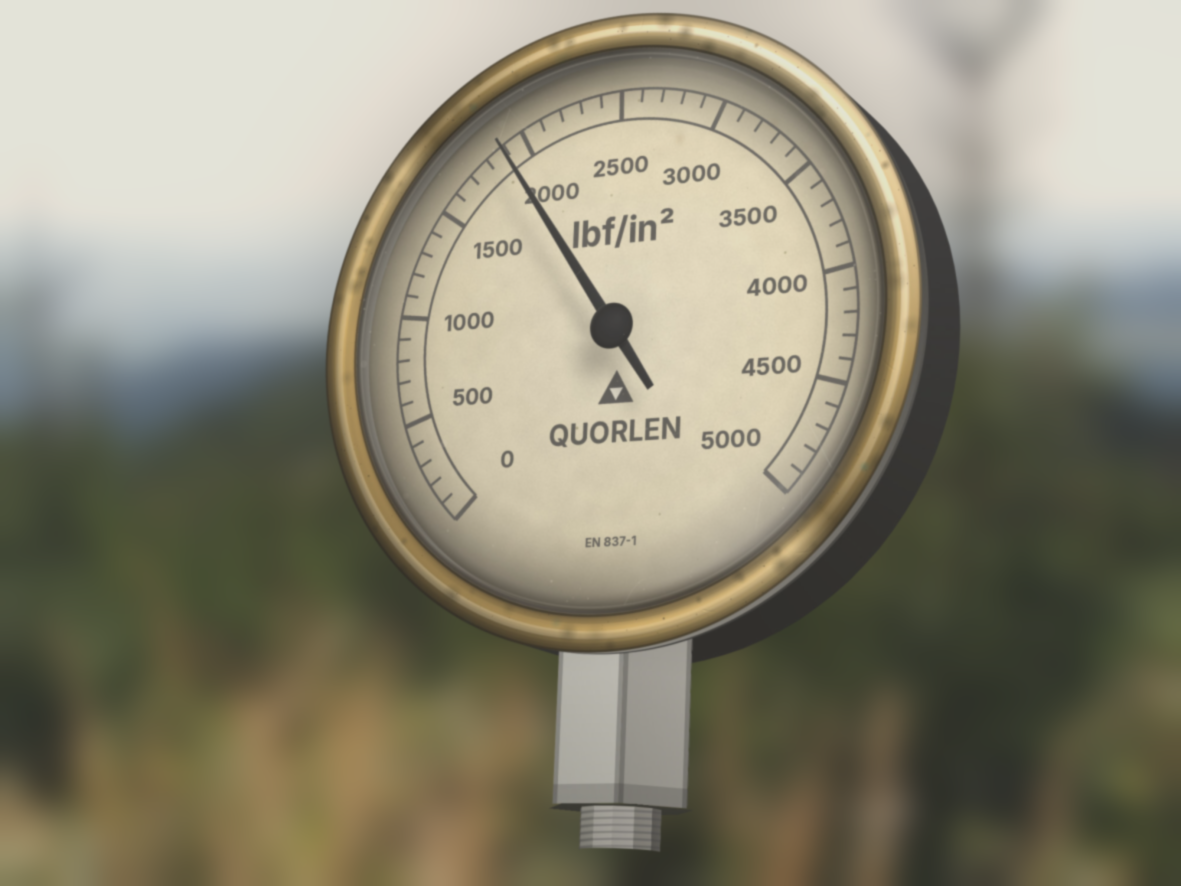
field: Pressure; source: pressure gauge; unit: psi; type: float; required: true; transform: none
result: 1900 psi
